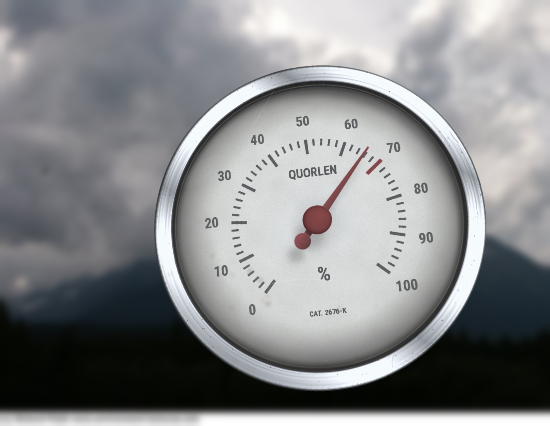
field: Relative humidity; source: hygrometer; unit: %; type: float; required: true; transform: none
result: 66 %
